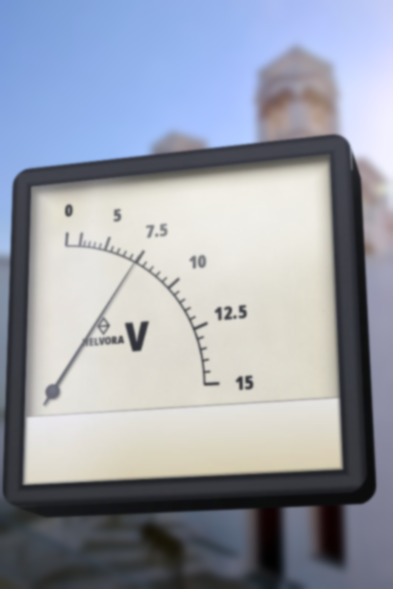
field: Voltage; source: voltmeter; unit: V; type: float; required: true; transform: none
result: 7.5 V
